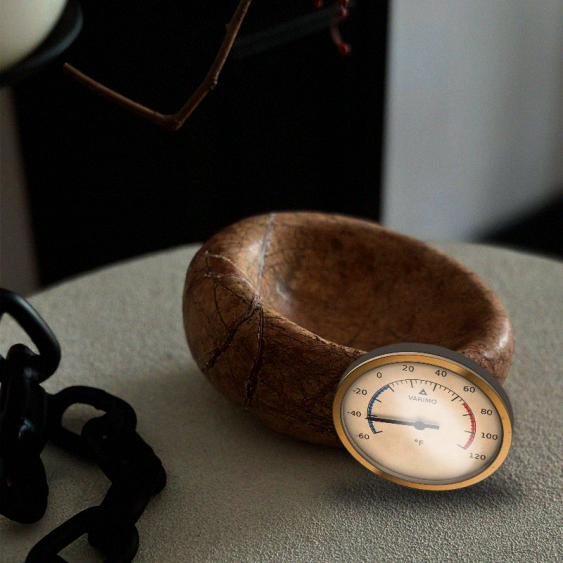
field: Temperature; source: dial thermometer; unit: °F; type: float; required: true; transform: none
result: -40 °F
